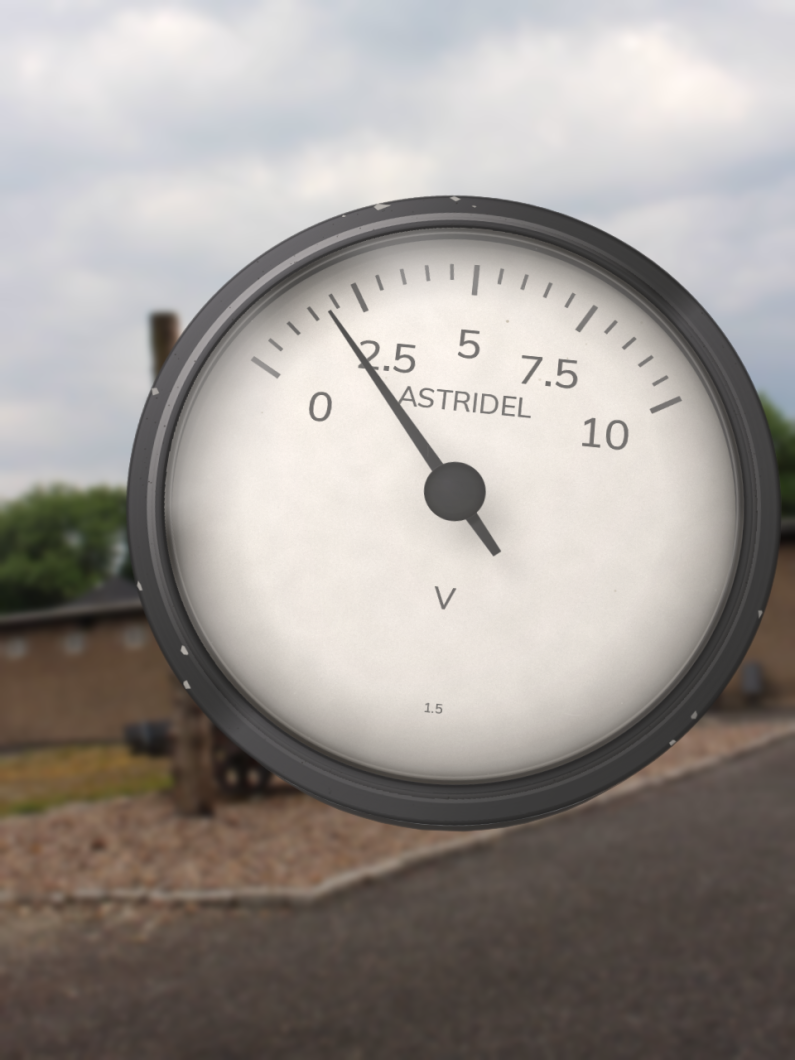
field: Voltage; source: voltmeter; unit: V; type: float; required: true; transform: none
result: 1.75 V
